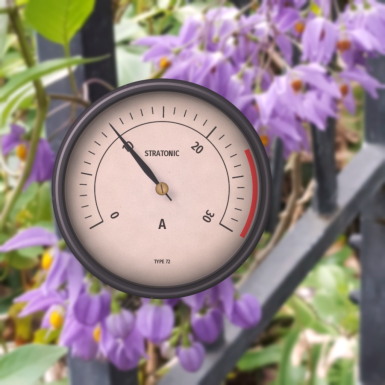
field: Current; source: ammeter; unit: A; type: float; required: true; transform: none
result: 10 A
